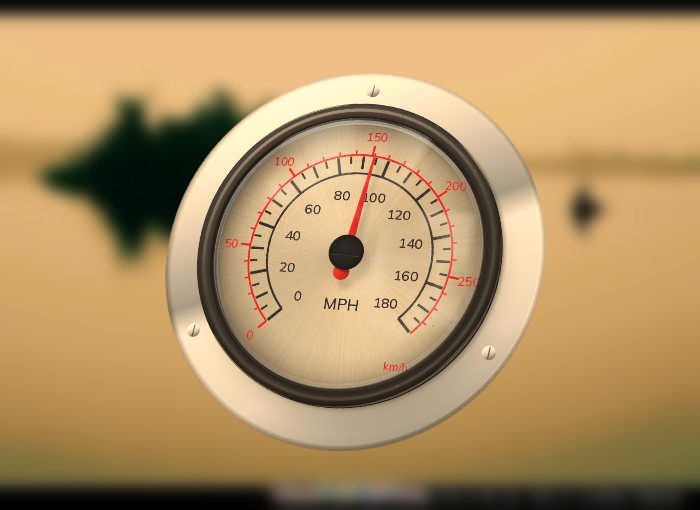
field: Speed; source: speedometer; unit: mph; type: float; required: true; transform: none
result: 95 mph
